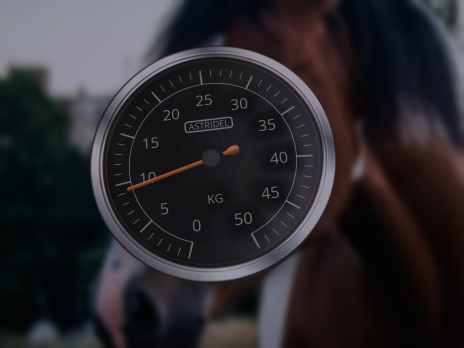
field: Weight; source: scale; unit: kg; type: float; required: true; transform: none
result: 9 kg
